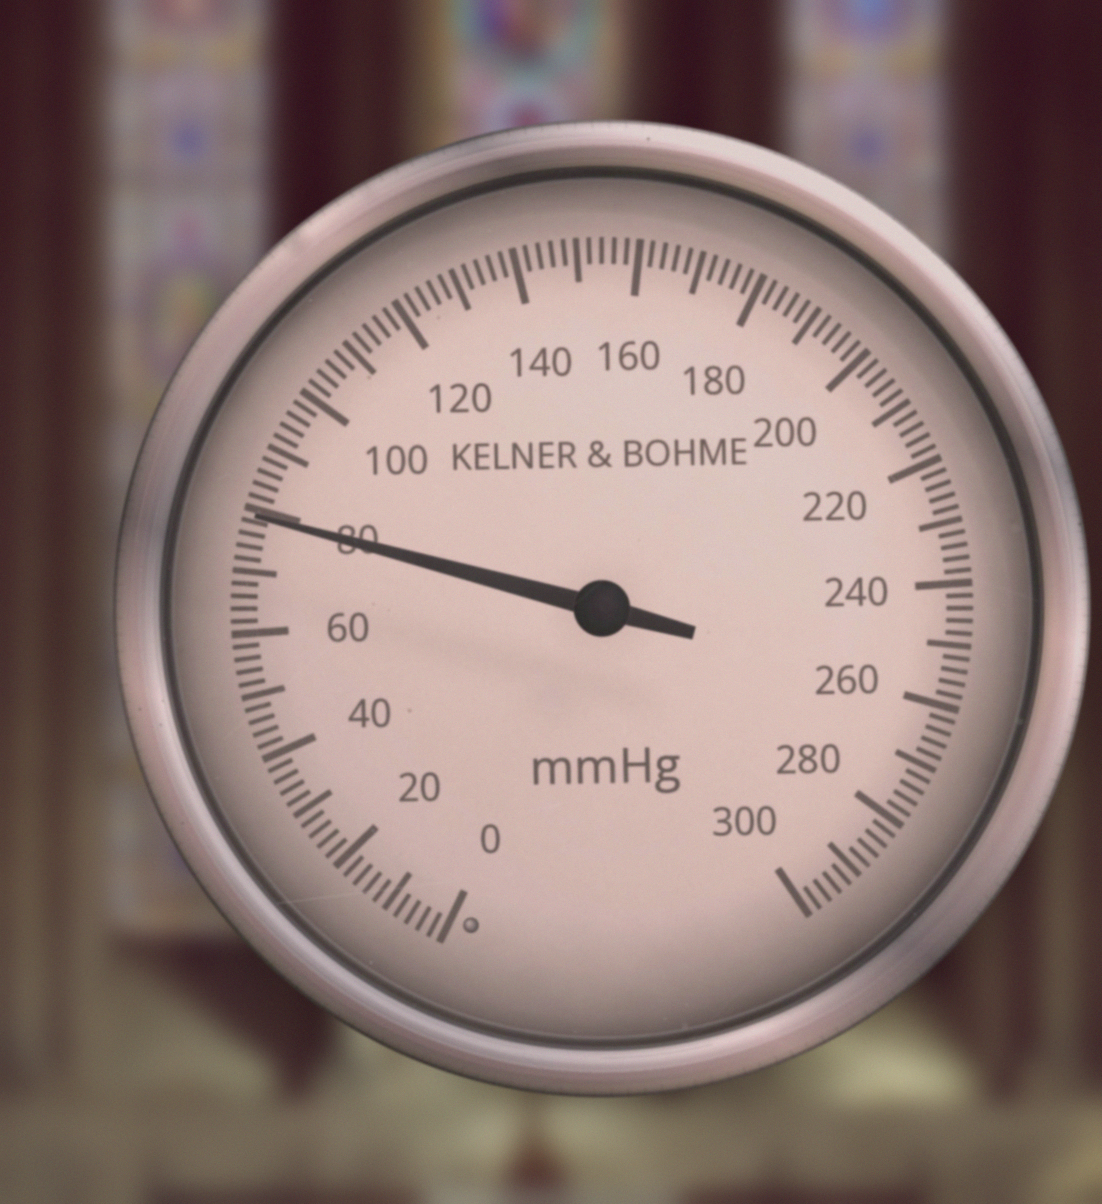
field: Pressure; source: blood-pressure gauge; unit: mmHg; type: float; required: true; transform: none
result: 79 mmHg
